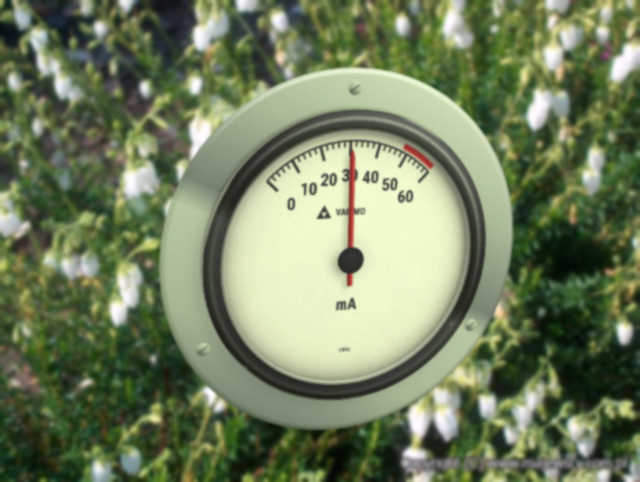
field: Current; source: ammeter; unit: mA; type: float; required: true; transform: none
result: 30 mA
